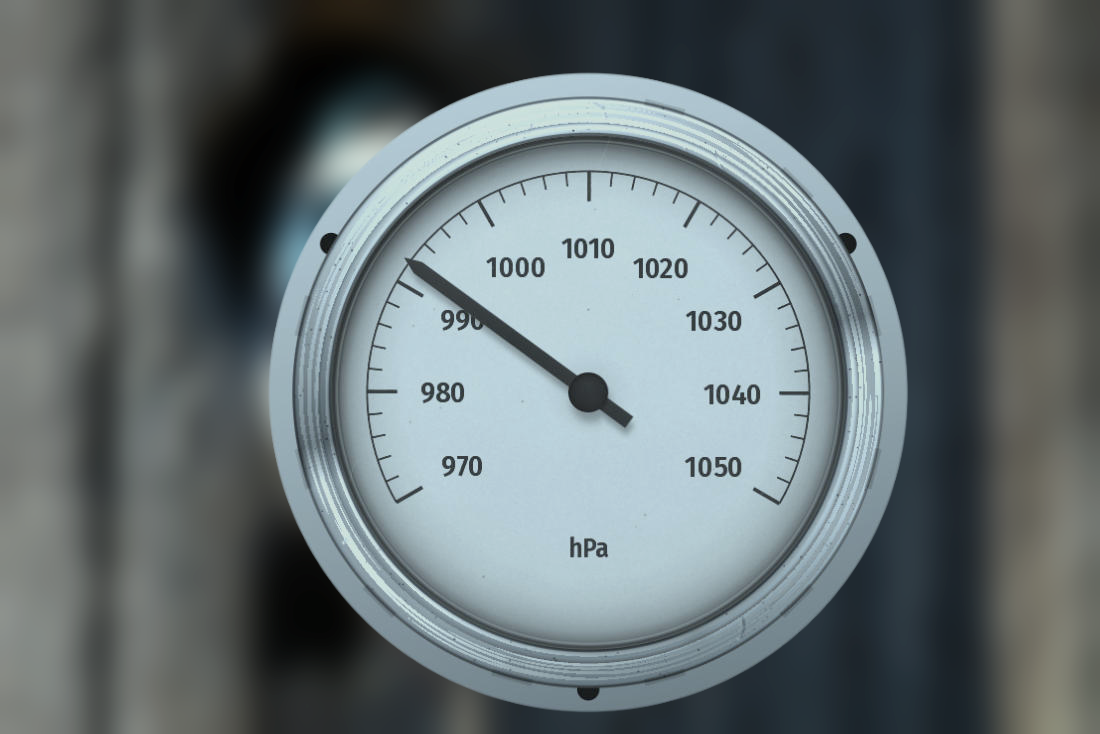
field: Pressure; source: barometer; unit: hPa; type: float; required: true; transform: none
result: 992 hPa
